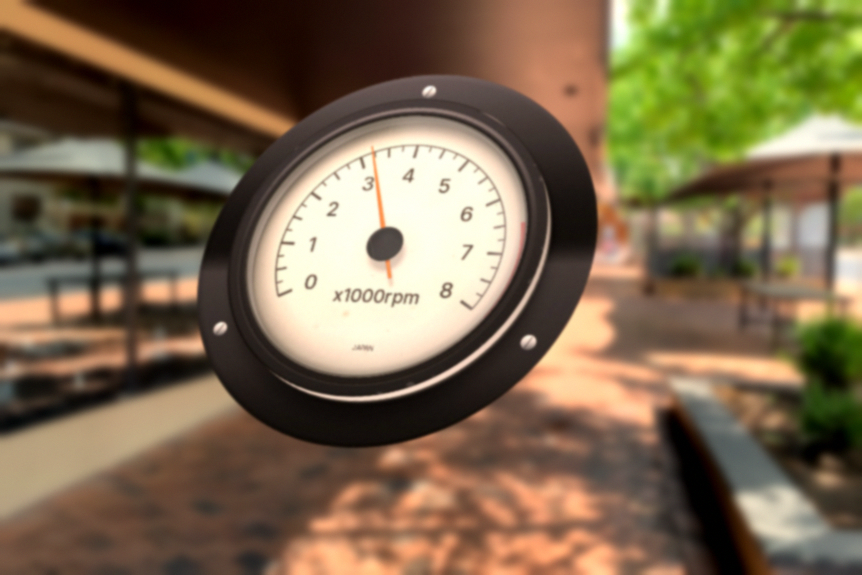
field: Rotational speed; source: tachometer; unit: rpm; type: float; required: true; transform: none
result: 3250 rpm
